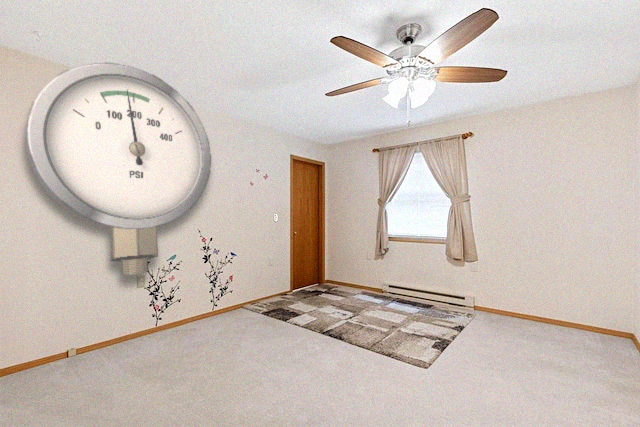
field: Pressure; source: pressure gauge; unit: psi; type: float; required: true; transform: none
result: 175 psi
